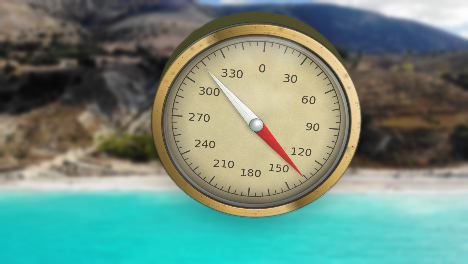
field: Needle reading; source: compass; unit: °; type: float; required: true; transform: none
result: 135 °
